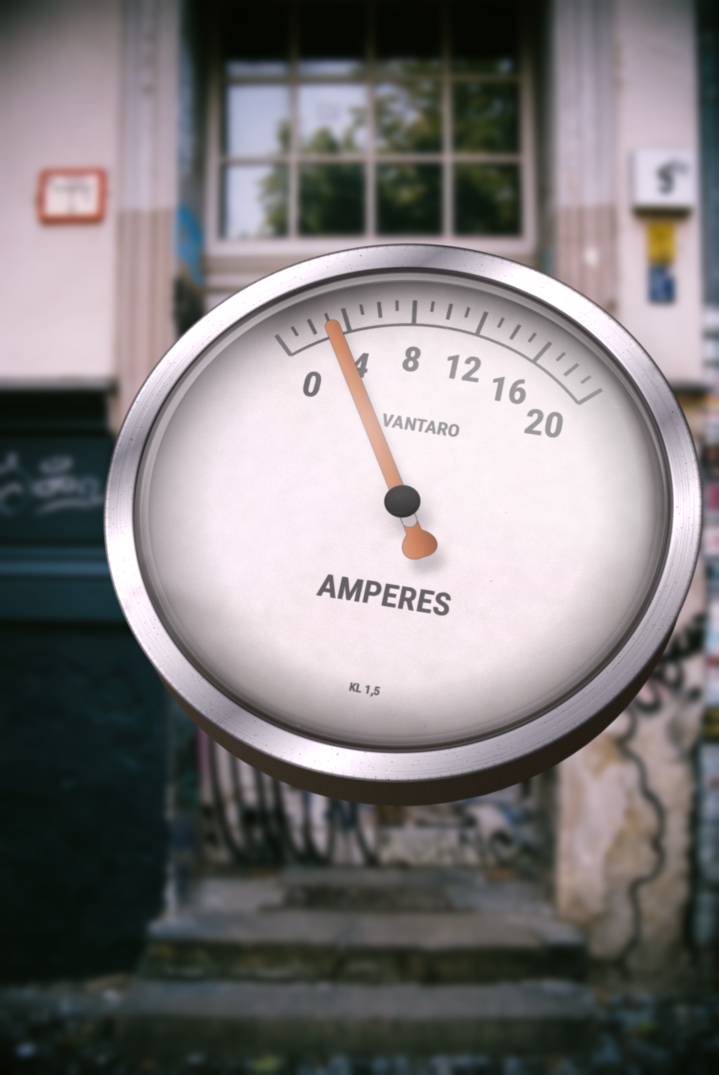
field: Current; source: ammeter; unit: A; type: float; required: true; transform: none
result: 3 A
